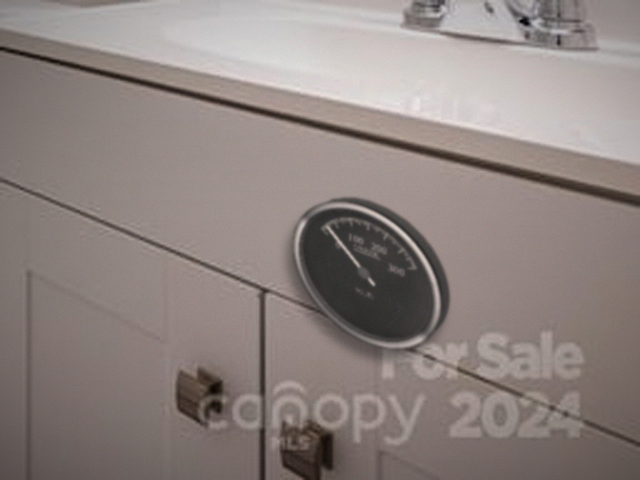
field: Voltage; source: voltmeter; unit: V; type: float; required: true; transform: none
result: 25 V
